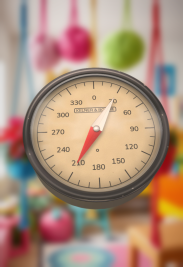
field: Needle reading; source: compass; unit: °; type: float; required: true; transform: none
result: 210 °
